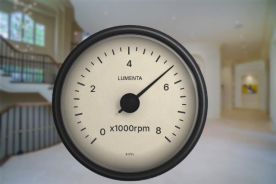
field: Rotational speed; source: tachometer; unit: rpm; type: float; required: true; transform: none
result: 5500 rpm
